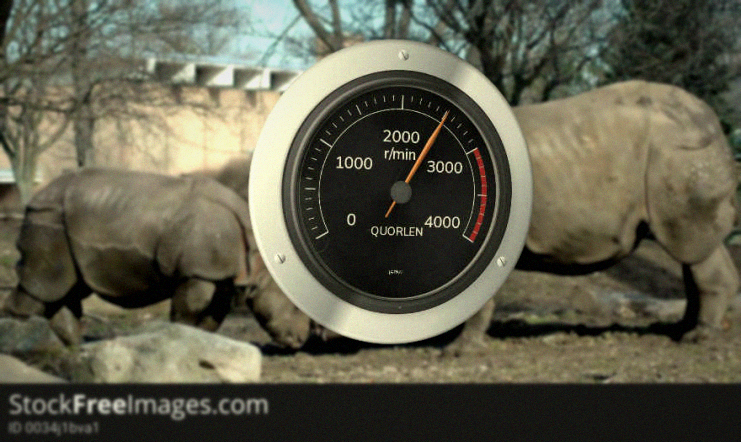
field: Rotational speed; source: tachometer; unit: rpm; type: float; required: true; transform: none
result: 2500 rpm
